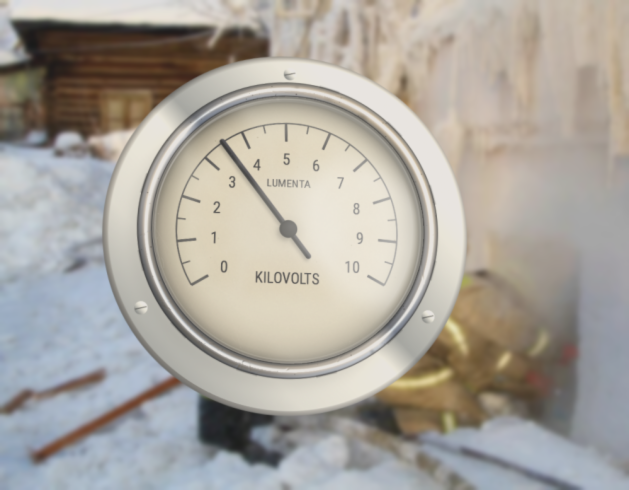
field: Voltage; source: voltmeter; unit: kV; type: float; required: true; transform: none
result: 3.5 kV
